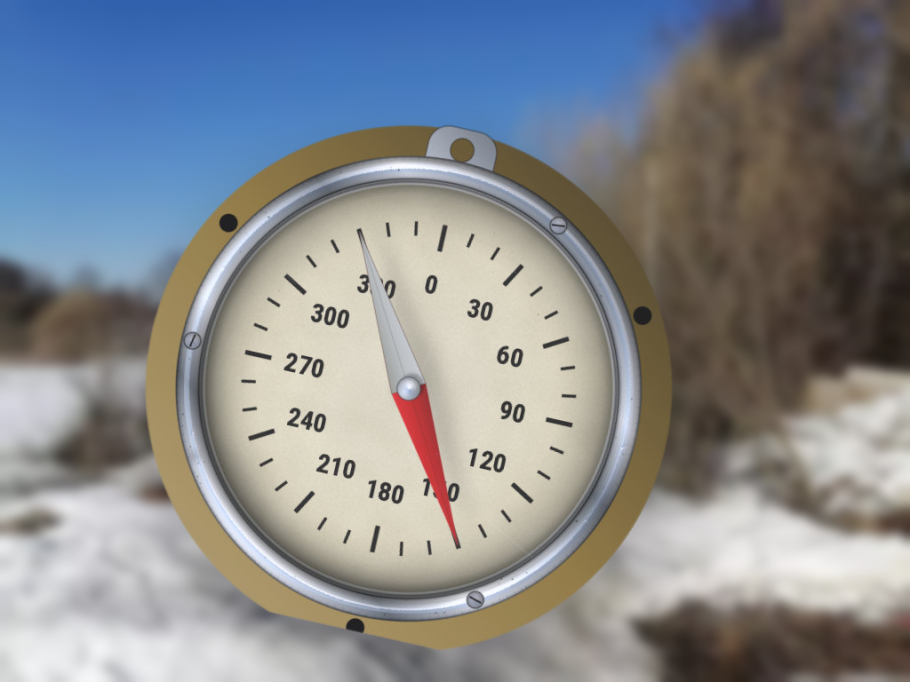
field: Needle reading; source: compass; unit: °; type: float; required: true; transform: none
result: 150 °
